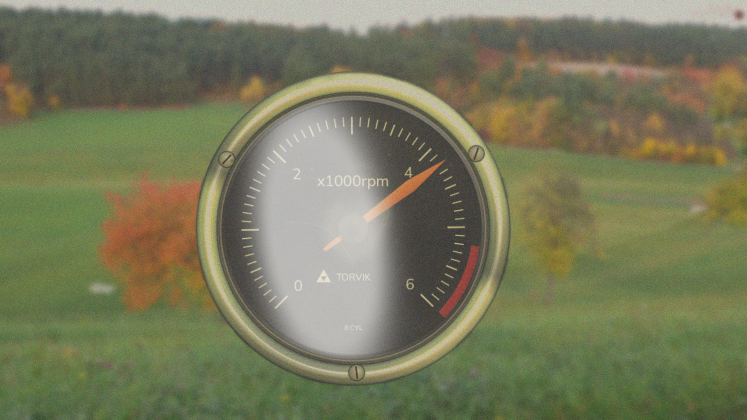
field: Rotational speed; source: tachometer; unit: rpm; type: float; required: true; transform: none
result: 4200 rpm
